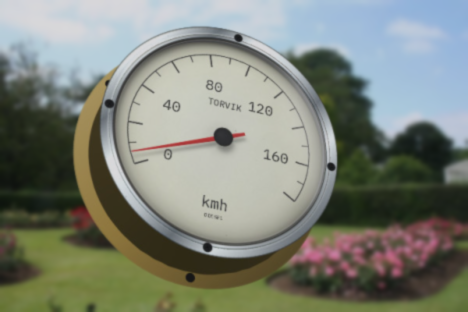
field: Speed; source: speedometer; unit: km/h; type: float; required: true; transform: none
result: 5 km/h
